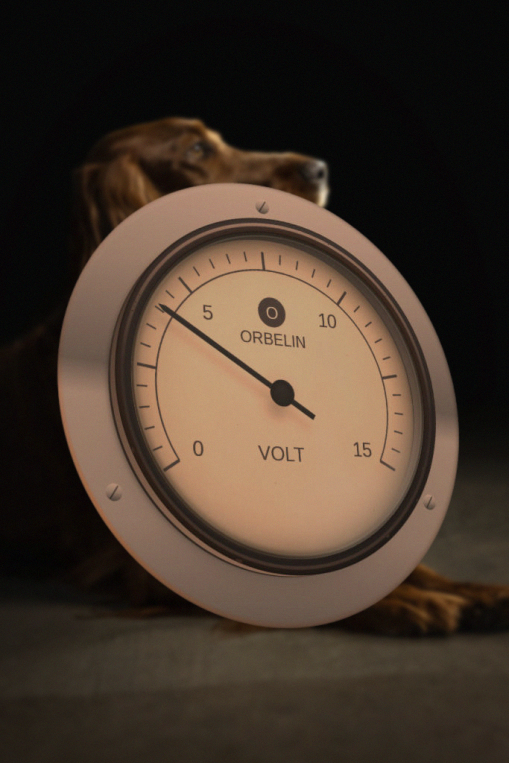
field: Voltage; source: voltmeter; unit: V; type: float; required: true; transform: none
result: 4 V
